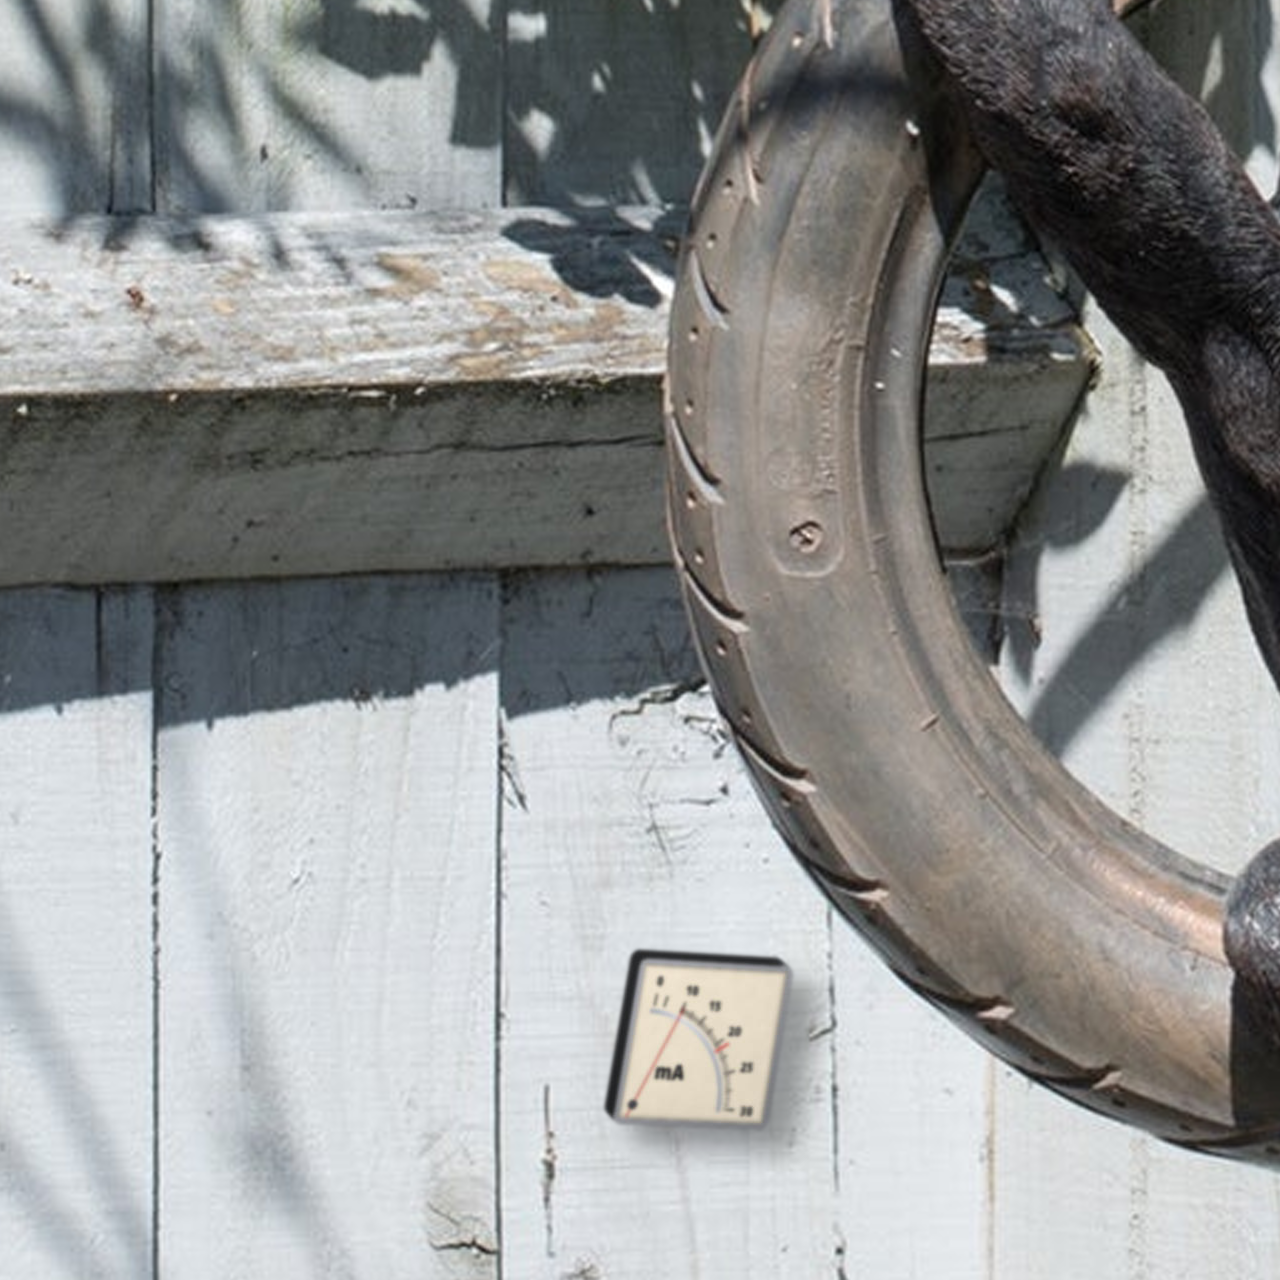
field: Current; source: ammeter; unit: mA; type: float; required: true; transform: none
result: 10 mA
